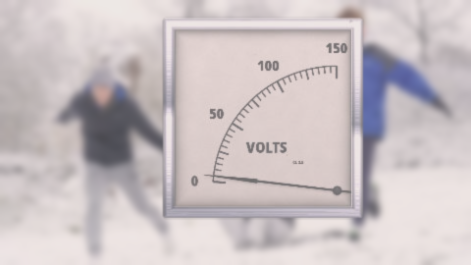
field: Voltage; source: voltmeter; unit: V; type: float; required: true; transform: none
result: 5 V
